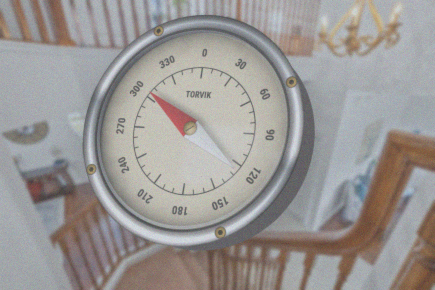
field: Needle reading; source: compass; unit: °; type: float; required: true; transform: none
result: 305 °
